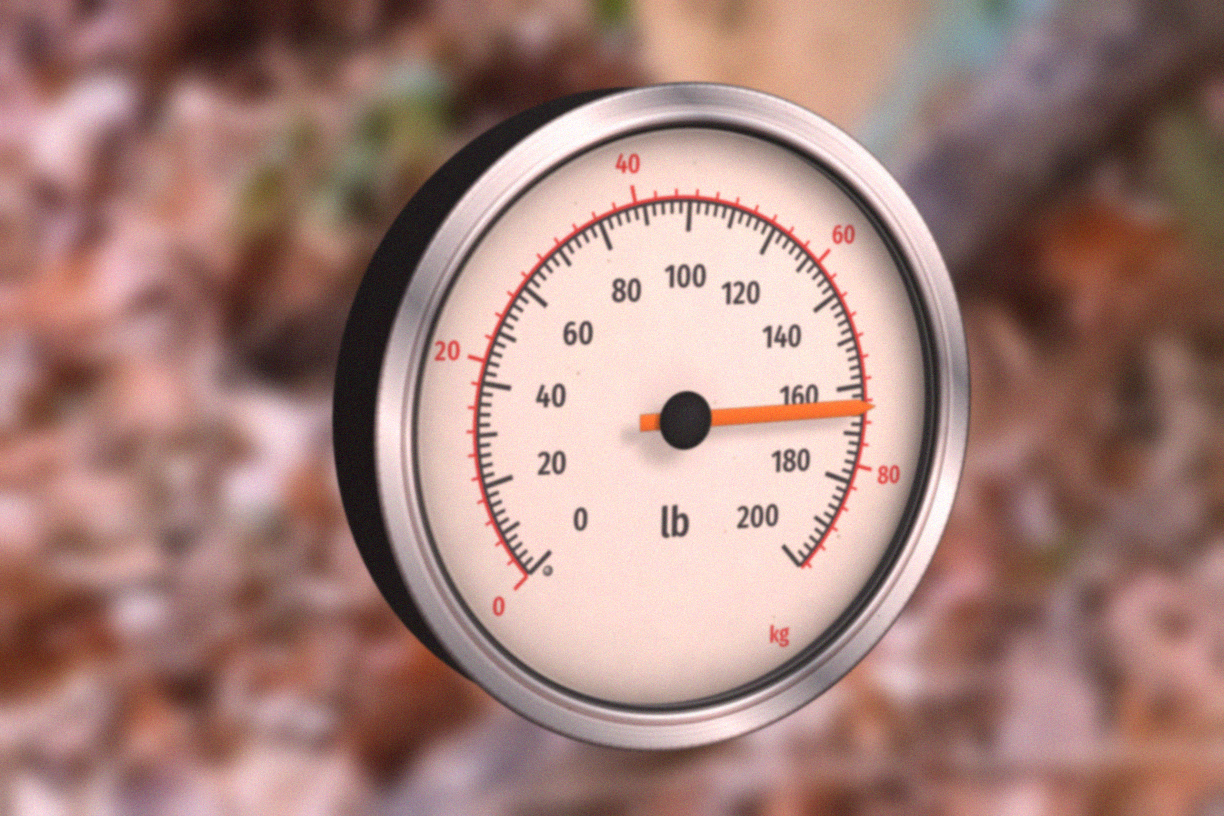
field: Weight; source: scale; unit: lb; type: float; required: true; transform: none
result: 164 lb
